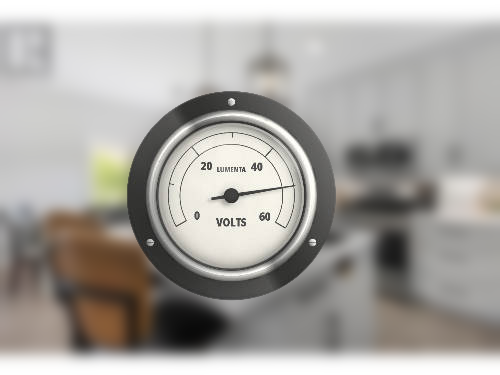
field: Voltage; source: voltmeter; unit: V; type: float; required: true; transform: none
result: 50 V
